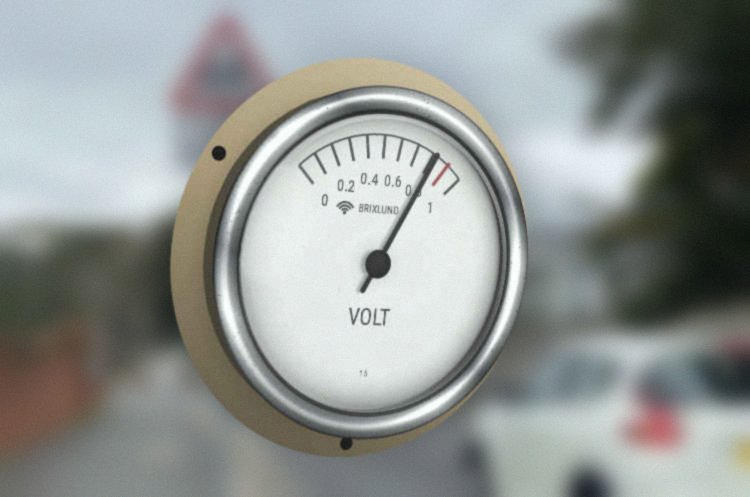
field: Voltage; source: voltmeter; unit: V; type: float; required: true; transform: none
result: 0.8 V
